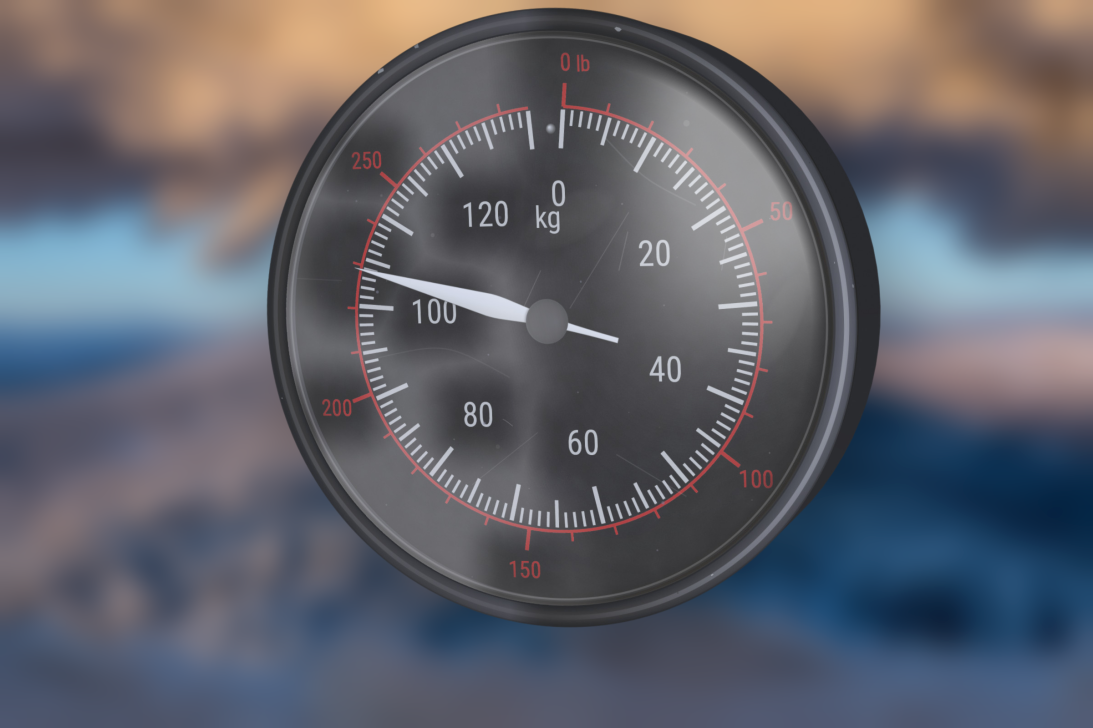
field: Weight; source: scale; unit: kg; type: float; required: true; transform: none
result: 104 kg
